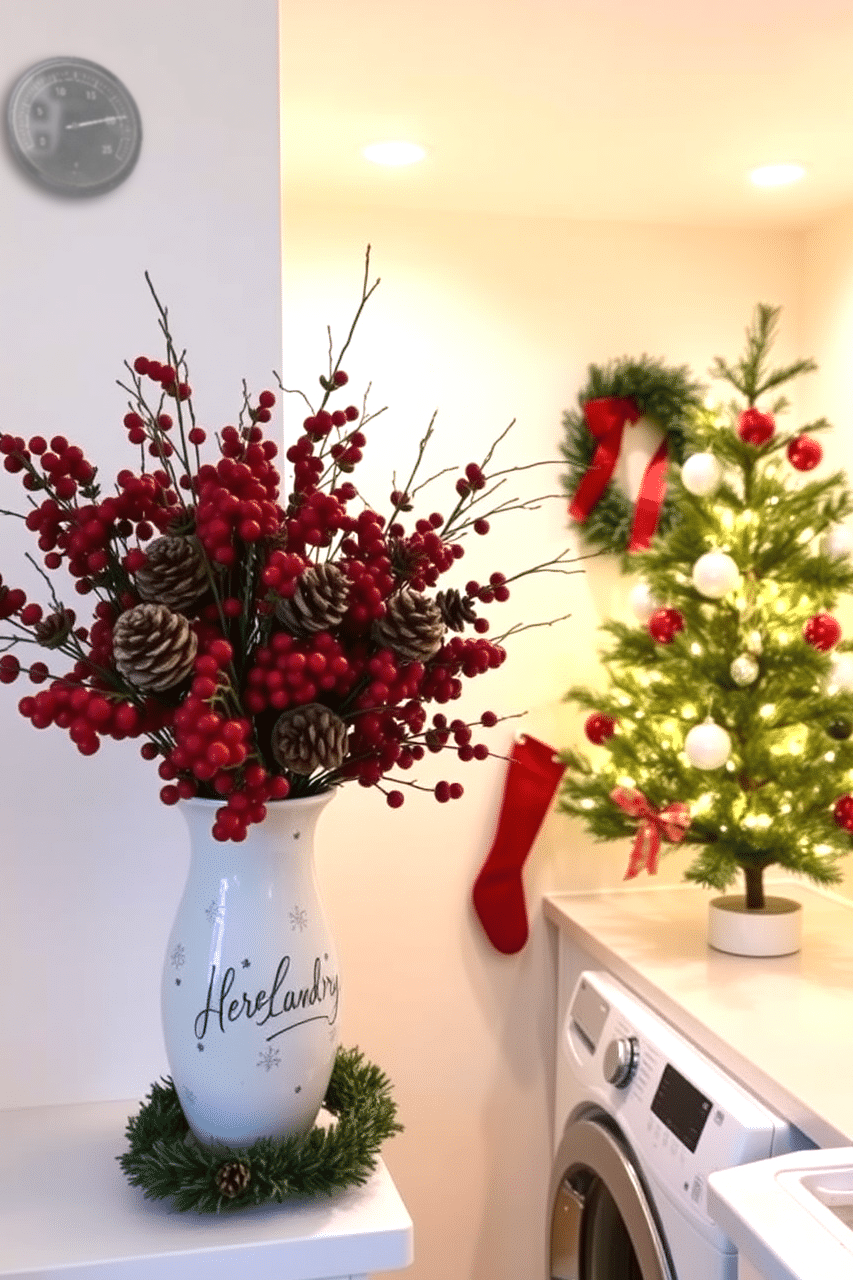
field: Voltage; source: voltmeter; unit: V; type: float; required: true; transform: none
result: 20 V
